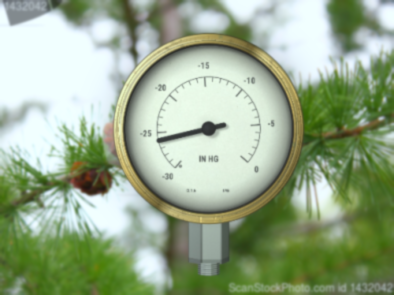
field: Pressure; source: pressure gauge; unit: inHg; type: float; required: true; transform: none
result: -26 inHg
